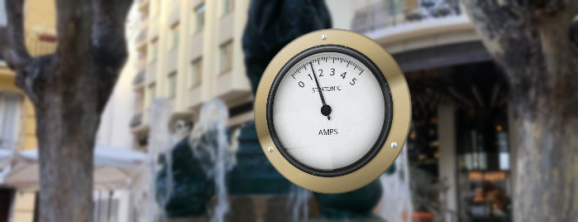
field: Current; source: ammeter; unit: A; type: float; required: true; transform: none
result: 1.5 A
